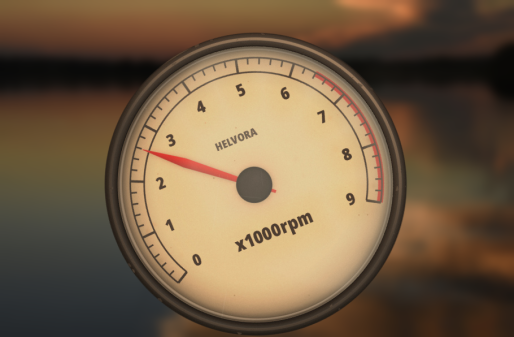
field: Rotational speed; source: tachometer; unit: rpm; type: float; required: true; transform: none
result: 2600 rpm
